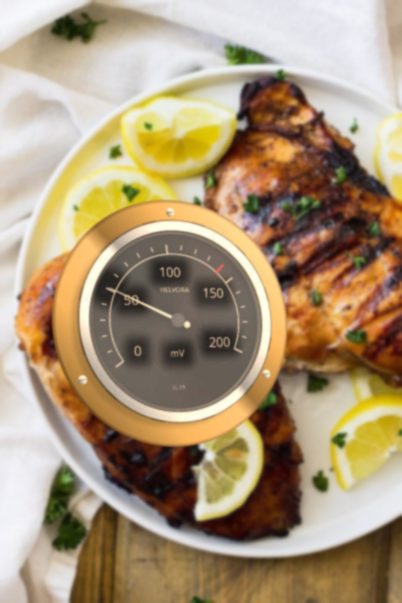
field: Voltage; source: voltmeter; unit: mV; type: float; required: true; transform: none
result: 50 mV
